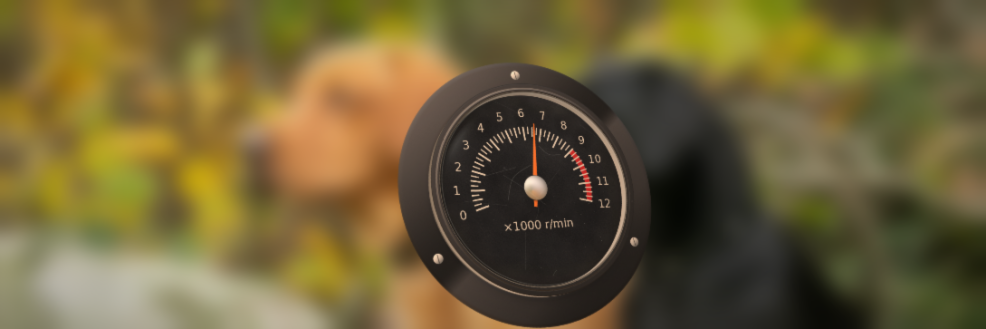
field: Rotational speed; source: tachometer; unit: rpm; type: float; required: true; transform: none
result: 6500 rpm
